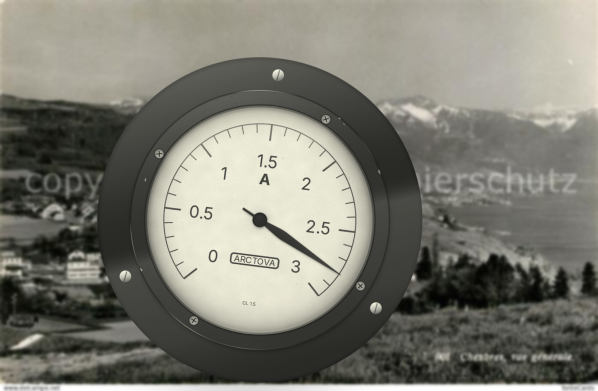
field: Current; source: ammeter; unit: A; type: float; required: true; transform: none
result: 2.8 A
